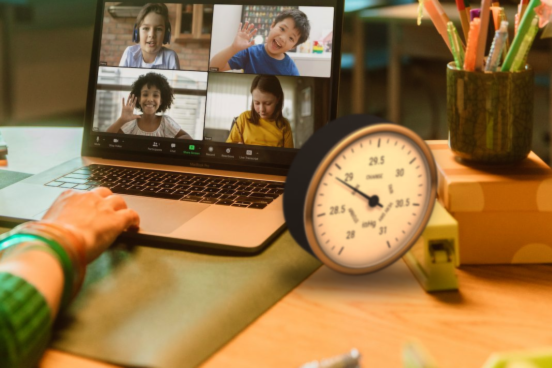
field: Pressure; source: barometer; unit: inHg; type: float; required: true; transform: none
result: 28.9 inHg
